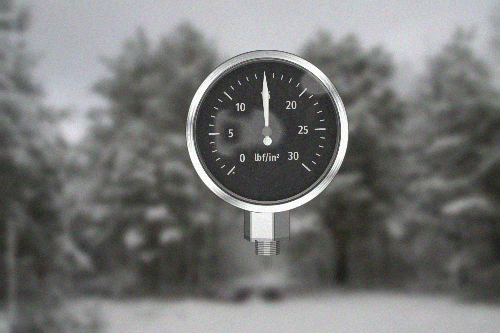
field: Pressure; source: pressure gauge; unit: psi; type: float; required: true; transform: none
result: 15 psi
